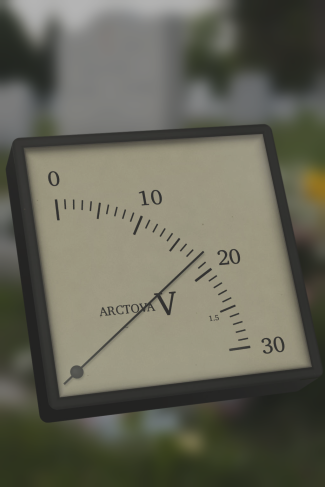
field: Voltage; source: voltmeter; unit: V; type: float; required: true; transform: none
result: 18 V
